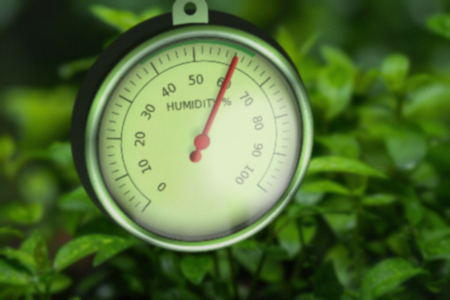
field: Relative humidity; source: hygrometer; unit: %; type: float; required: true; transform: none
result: 60 %
